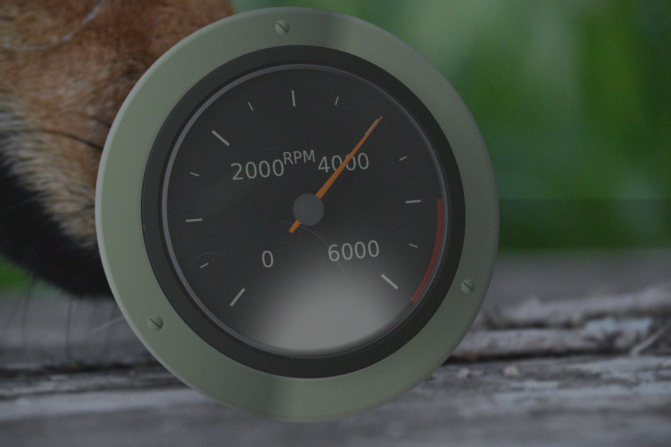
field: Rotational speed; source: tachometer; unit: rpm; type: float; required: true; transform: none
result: 4000 rpm
